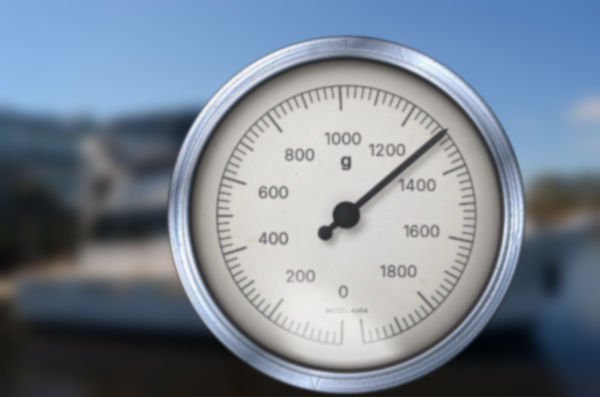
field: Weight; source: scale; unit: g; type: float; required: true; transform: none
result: 1300 g
